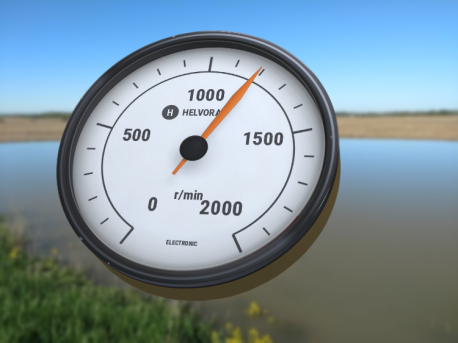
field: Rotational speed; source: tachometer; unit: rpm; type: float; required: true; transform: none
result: 1200 rpm
